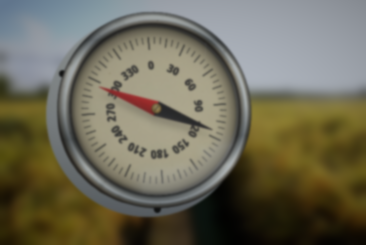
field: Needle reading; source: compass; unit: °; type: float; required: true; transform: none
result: 295 °
